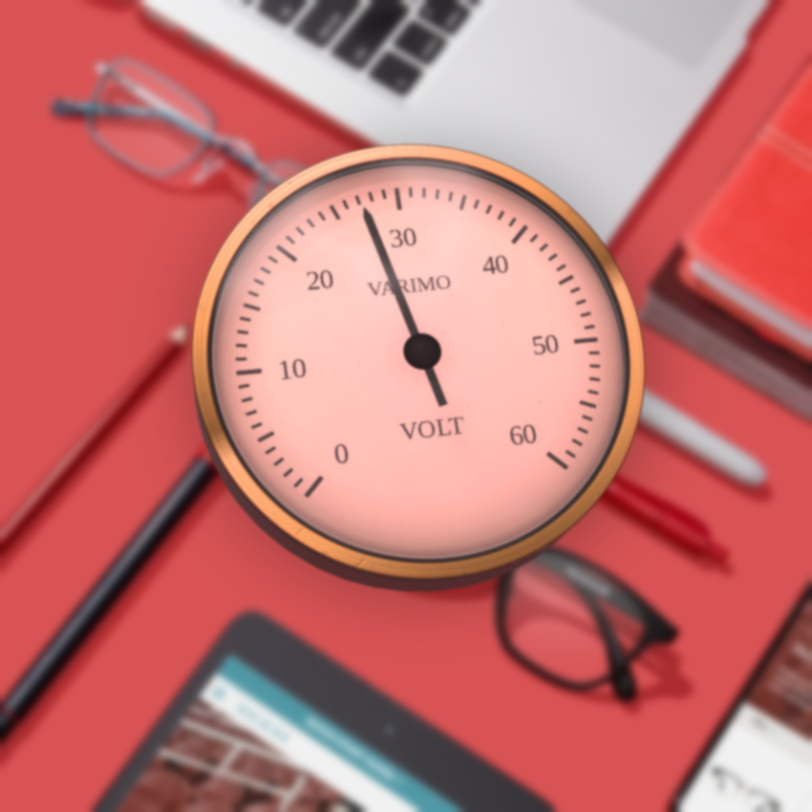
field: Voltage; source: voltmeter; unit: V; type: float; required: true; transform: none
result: 27 V
